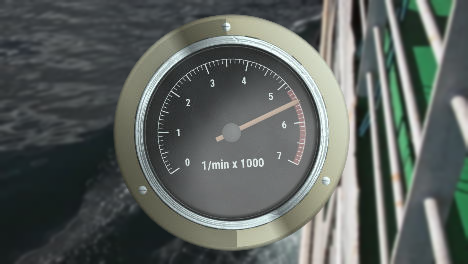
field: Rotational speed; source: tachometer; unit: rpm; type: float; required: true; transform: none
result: 5500 rpm
